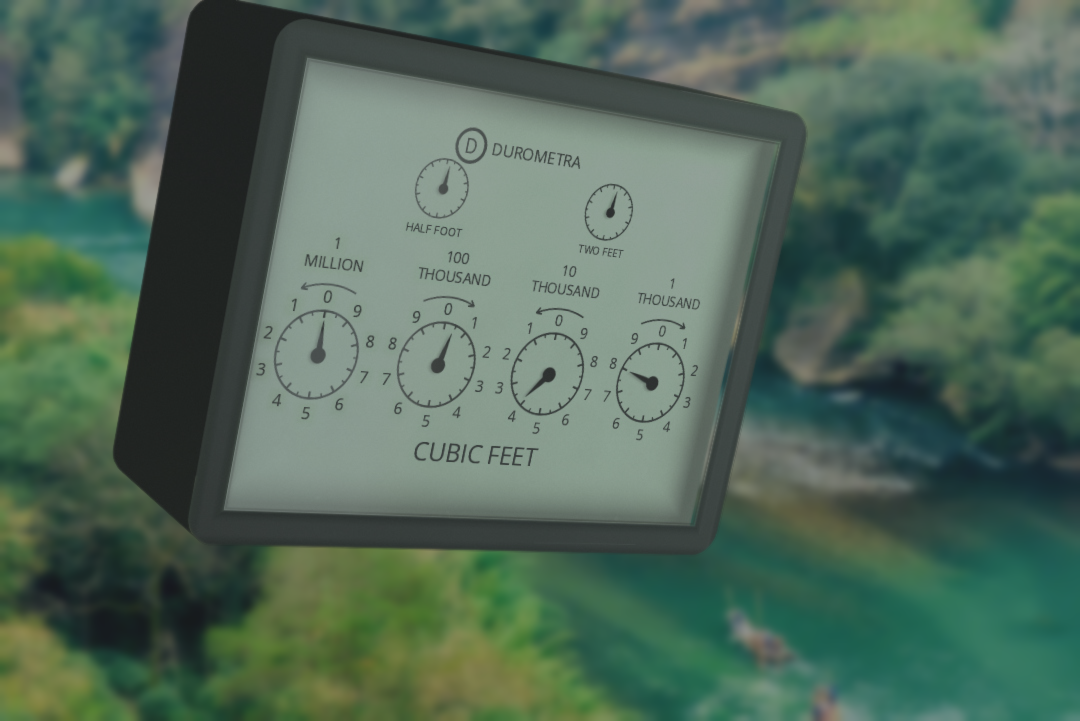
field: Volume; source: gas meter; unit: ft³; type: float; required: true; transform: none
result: 3800 ft³
